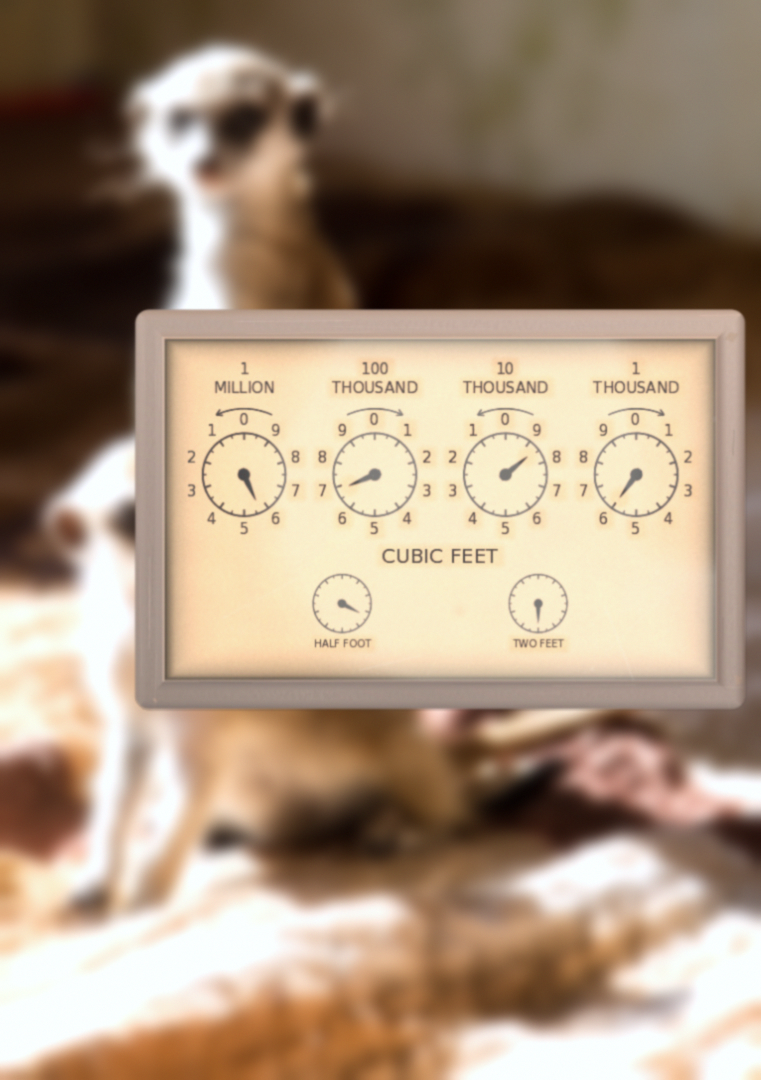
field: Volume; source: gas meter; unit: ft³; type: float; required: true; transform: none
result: 568600 ft³
